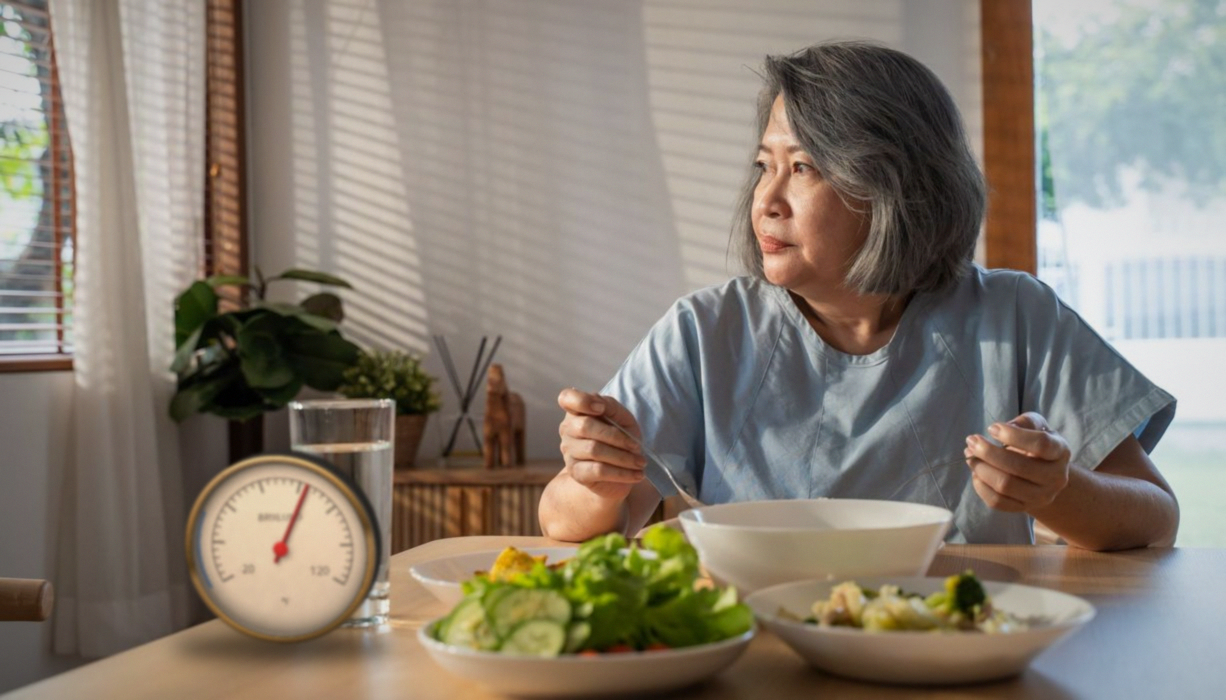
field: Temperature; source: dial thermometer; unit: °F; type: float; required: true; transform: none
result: 64 °F
